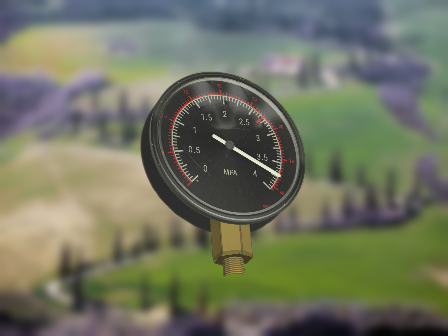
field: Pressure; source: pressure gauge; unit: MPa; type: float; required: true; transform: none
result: 3.75 MPa
